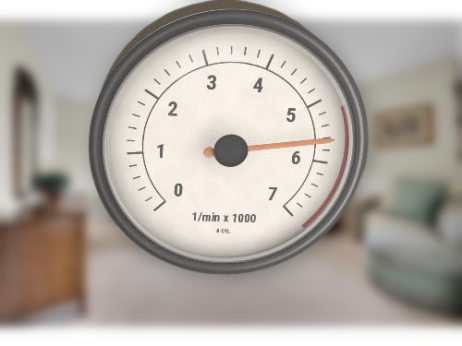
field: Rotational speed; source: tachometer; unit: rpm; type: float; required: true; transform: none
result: 5600 rpm
